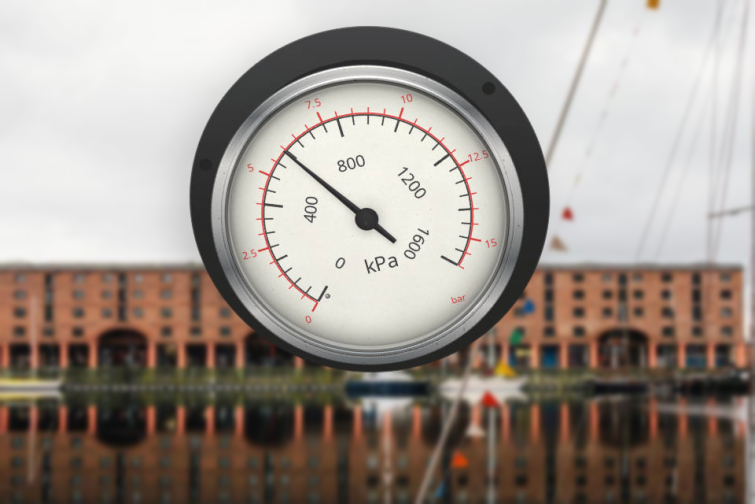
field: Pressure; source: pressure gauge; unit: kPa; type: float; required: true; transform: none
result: 600 kPa
